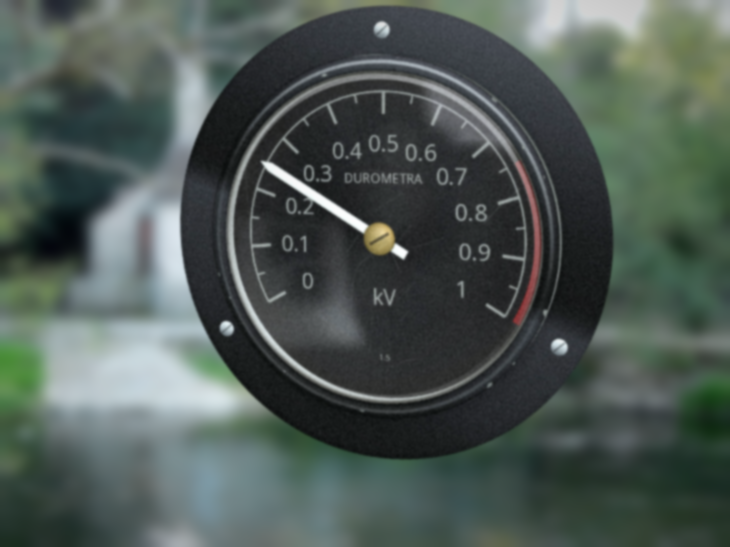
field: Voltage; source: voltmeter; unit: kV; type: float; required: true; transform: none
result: 0.25 kV
